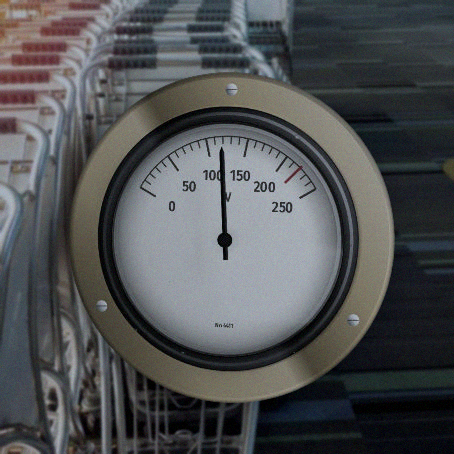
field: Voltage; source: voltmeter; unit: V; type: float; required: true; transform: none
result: 120 V
